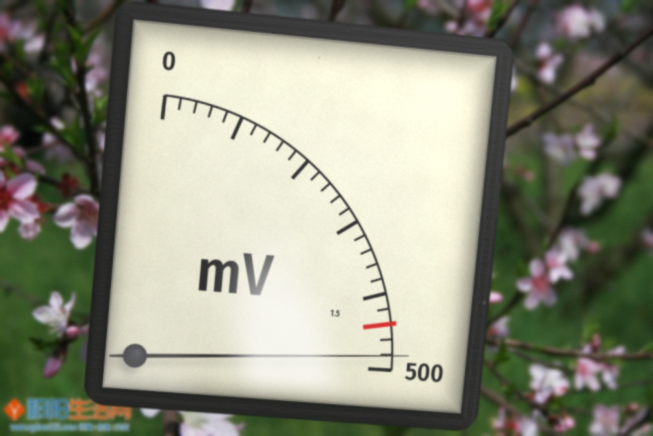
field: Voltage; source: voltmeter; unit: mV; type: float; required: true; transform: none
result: 480 mV
